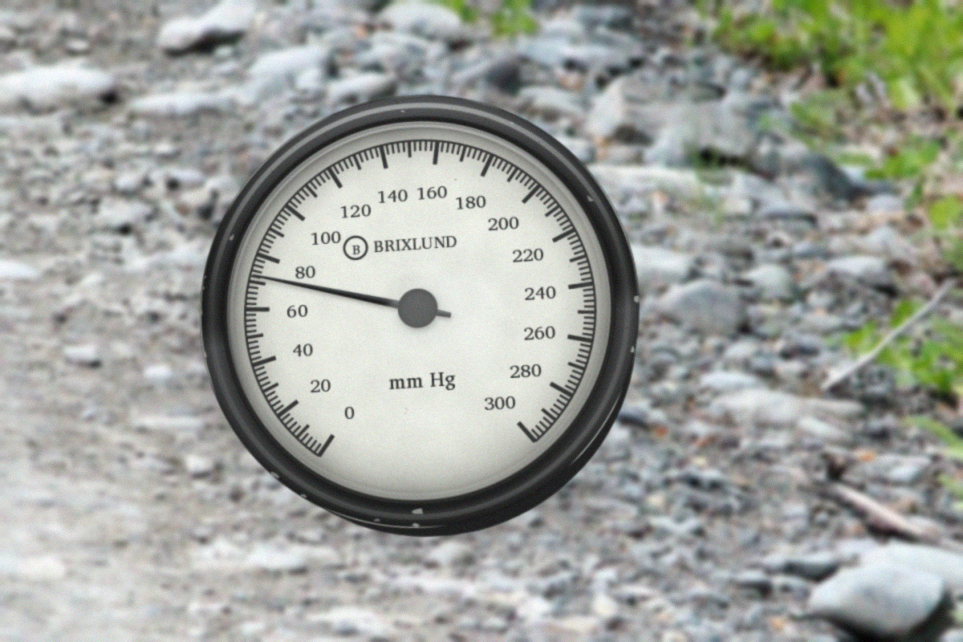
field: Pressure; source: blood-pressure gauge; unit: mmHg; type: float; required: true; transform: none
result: 72 mmHg
